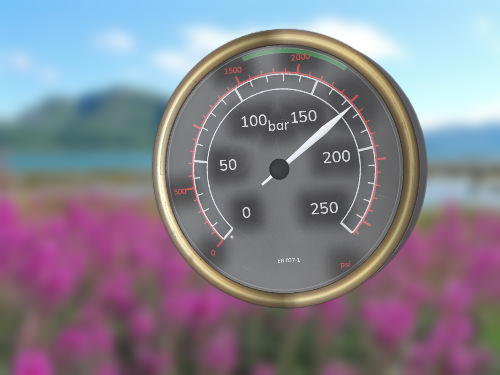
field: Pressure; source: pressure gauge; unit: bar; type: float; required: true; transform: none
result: 175 bar
